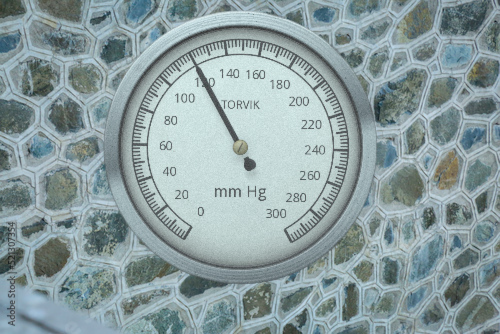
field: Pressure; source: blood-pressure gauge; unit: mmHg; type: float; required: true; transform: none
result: 120 mmHg
